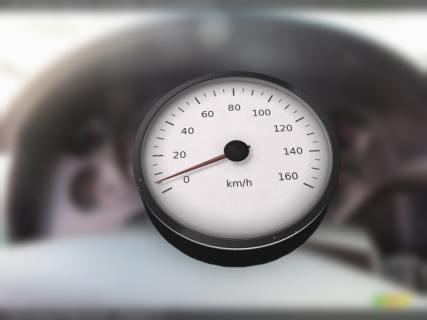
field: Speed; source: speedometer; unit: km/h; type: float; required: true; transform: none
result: 5 km/h
